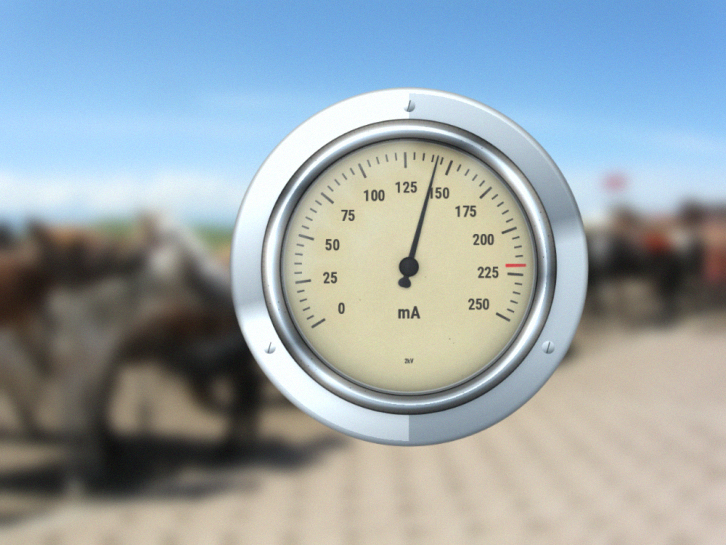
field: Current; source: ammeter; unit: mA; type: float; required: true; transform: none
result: 142.5 mA
